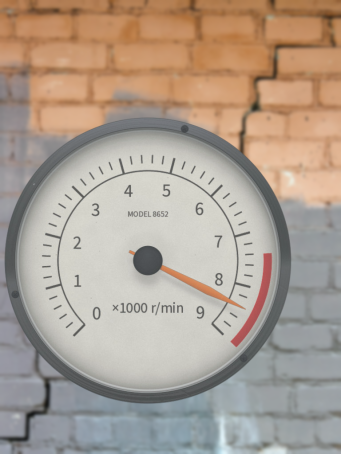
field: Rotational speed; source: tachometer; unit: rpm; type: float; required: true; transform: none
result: 8400 rpm
